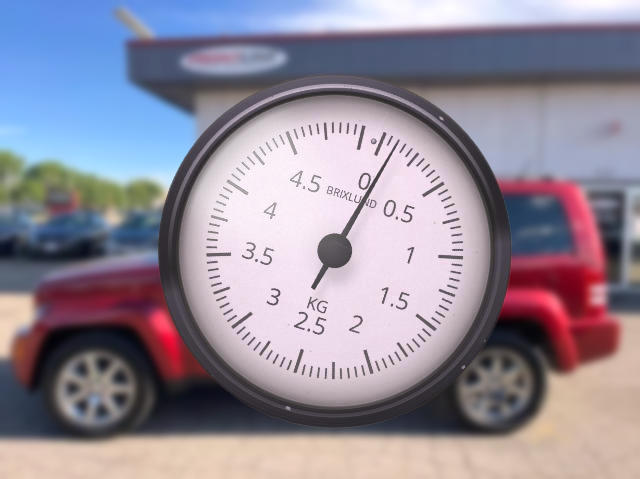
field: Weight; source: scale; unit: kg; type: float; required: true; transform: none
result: 0.1 kg
